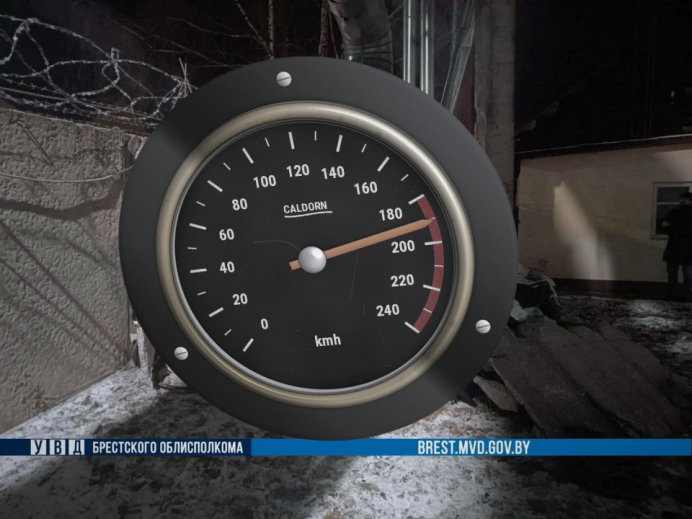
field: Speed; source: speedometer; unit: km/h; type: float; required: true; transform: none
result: 190 km/h
